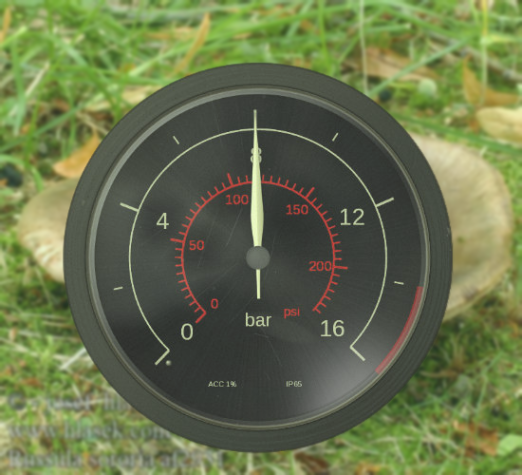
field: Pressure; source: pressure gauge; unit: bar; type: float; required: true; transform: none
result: 8 bar
